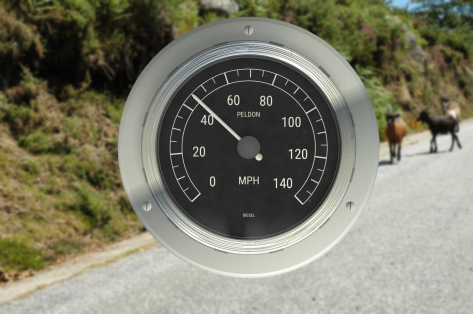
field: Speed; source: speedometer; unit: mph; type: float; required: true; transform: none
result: 45 mph
